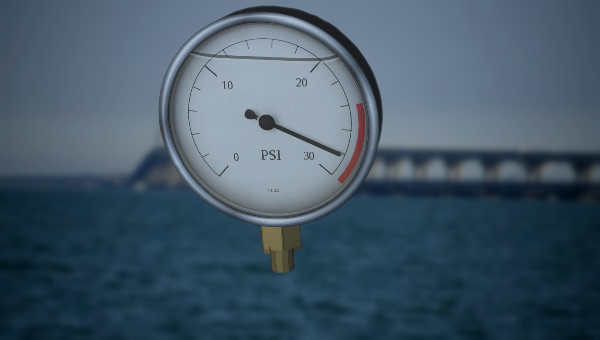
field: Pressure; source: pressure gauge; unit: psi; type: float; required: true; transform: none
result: 28 psi
